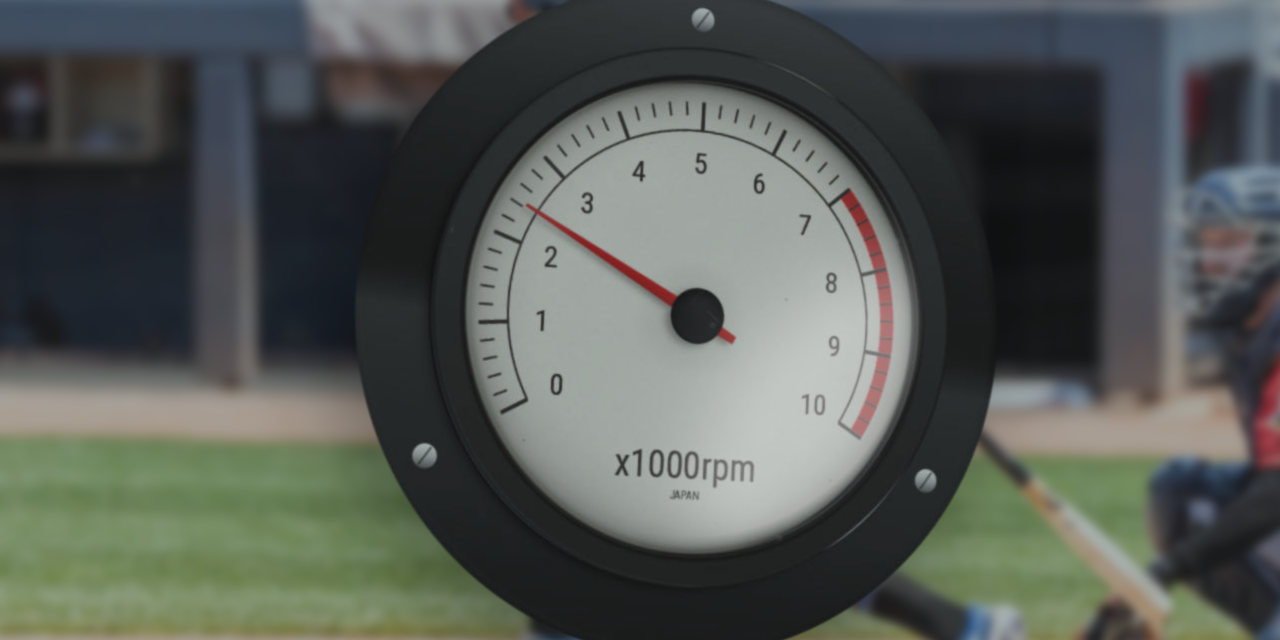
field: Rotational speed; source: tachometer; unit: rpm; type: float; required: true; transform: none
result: 2400 rpm
